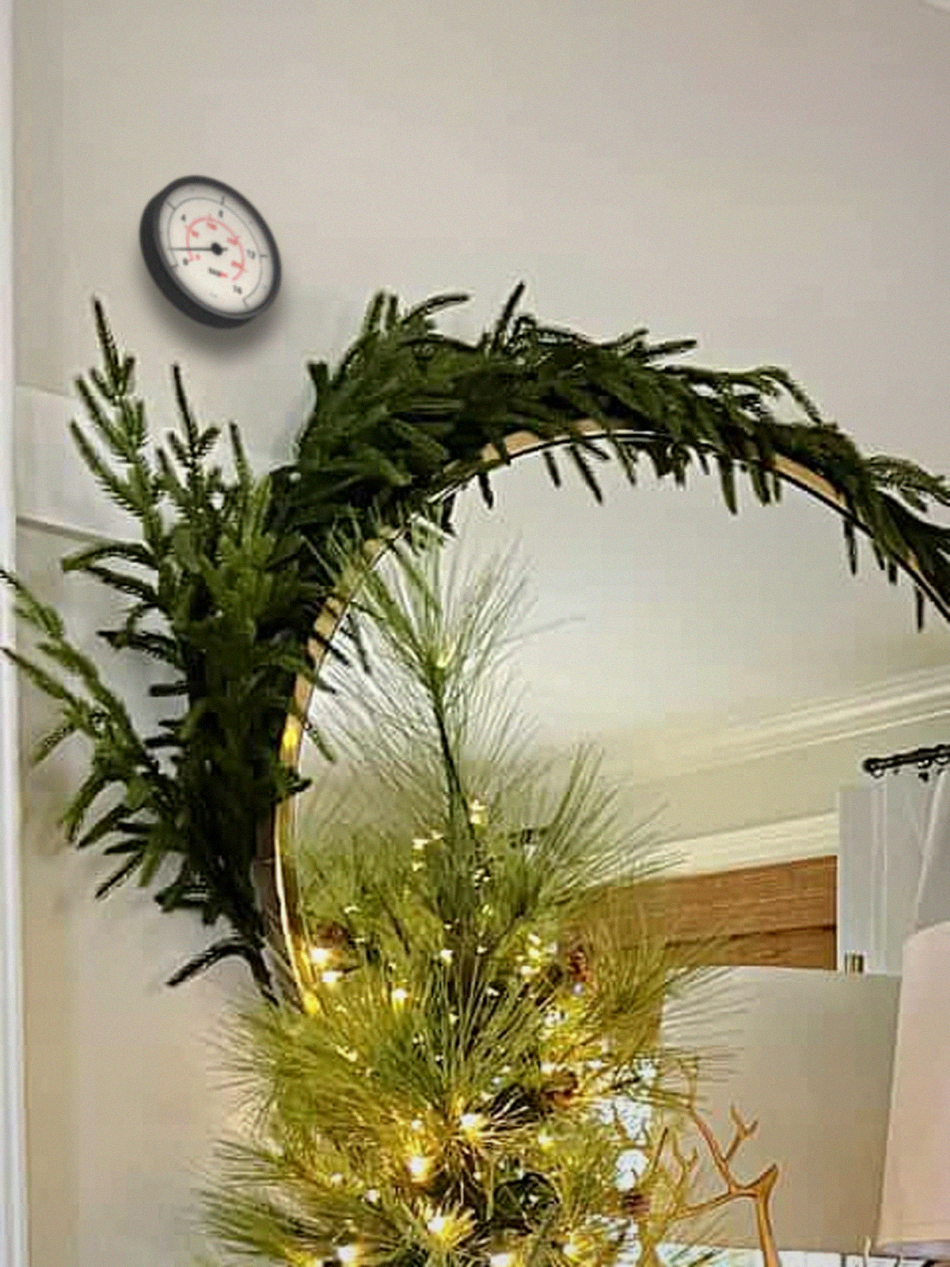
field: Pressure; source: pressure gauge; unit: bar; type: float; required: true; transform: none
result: 1 bar
